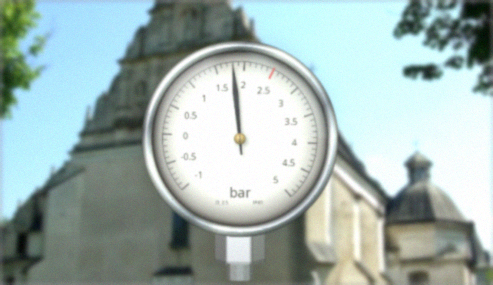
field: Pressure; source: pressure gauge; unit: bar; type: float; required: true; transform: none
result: 1.8 bar
